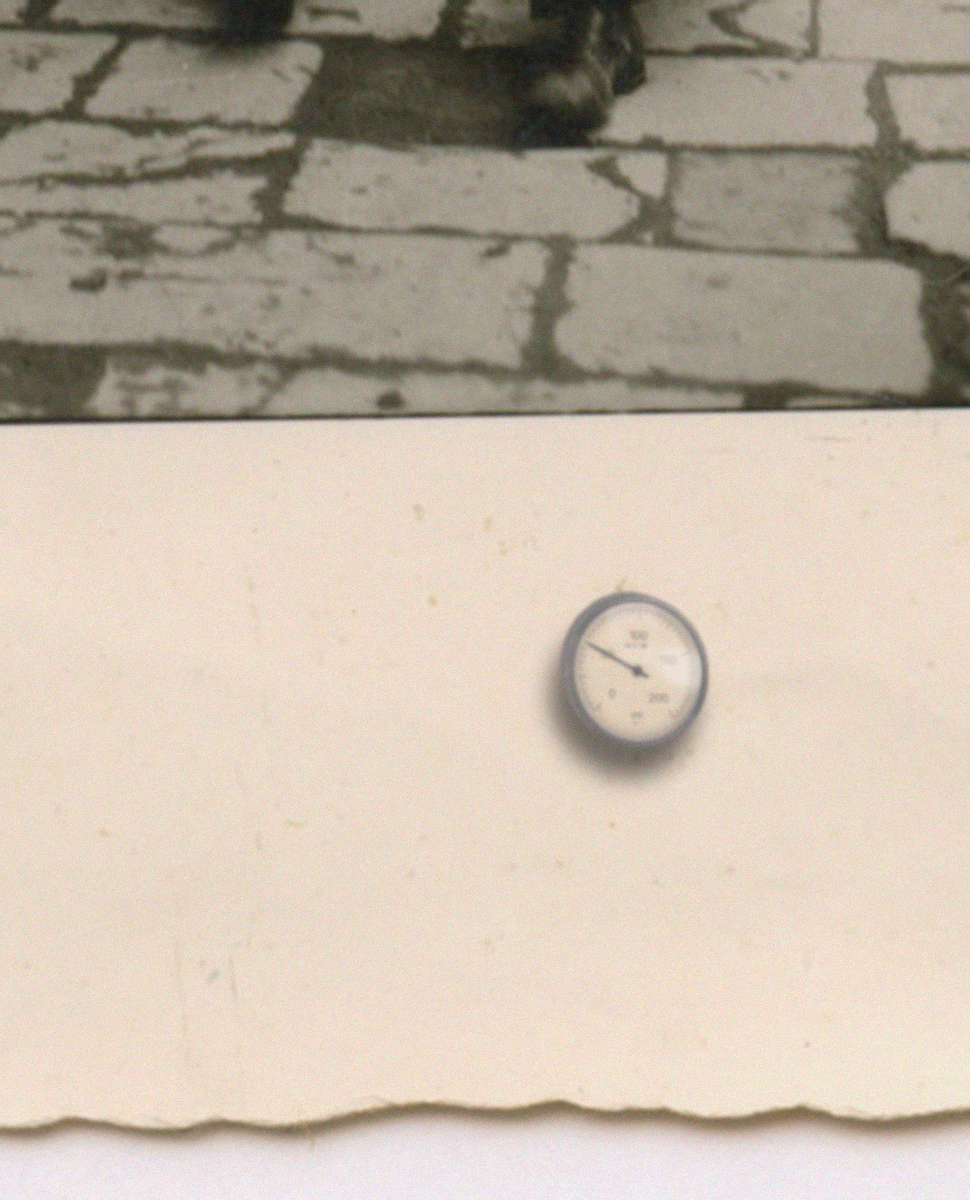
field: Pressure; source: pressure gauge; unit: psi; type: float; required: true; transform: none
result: 50 psi
